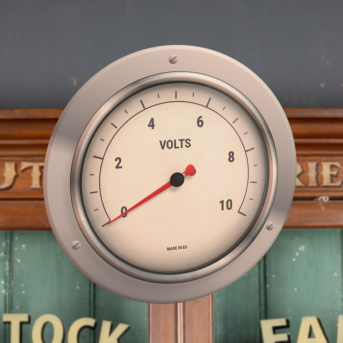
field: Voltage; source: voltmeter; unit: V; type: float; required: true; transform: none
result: 0 V
